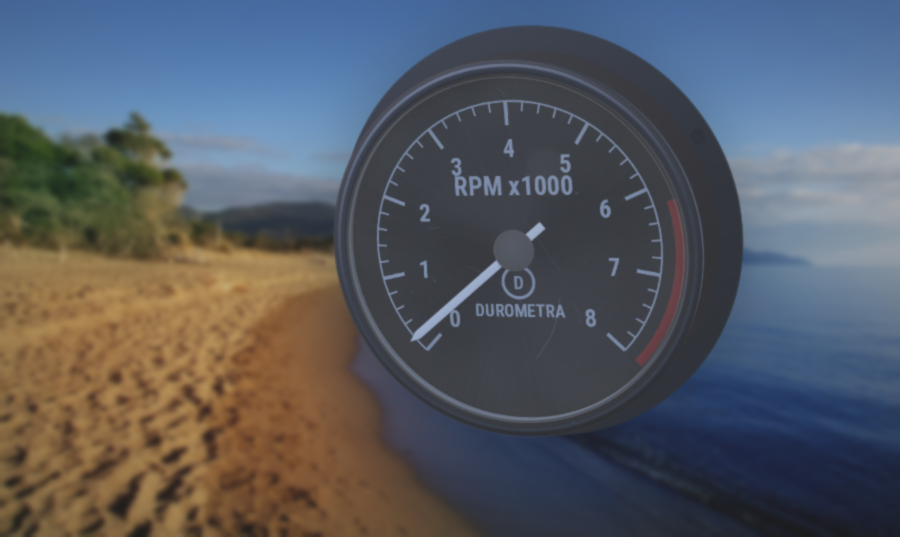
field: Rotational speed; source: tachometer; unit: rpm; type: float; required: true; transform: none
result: 200 rpm
